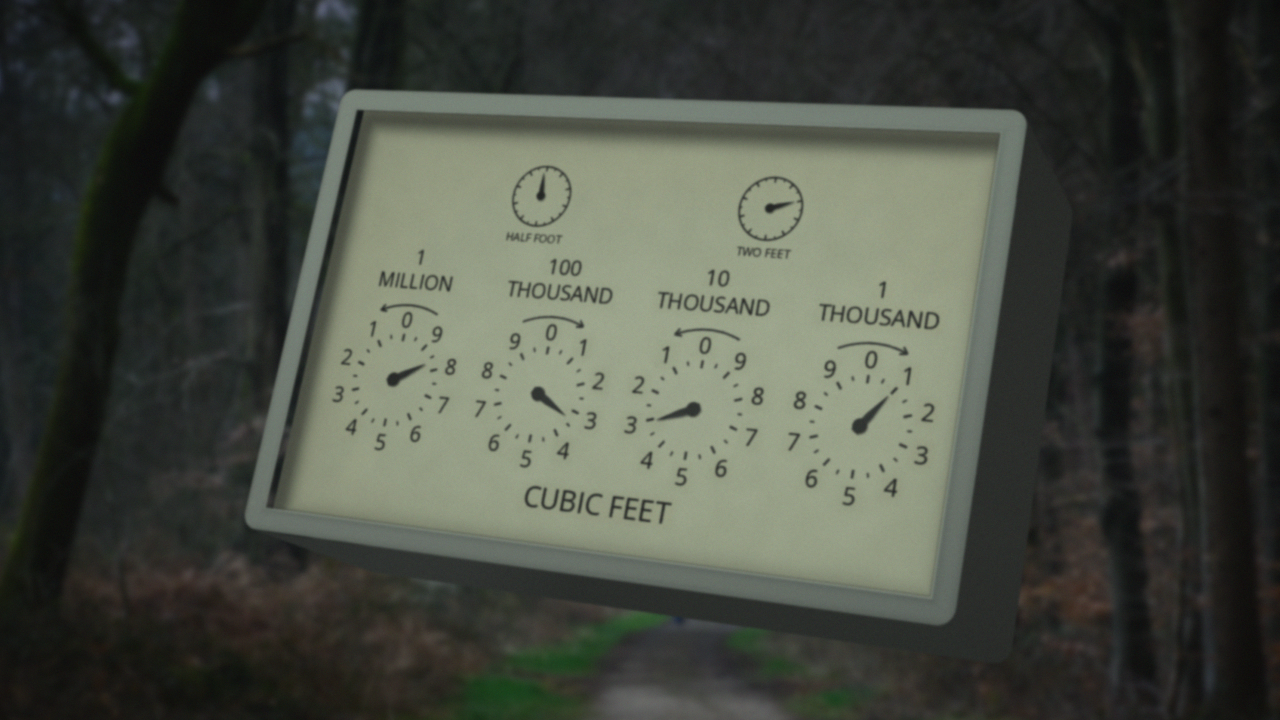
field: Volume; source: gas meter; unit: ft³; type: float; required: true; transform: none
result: 833100 ft³
